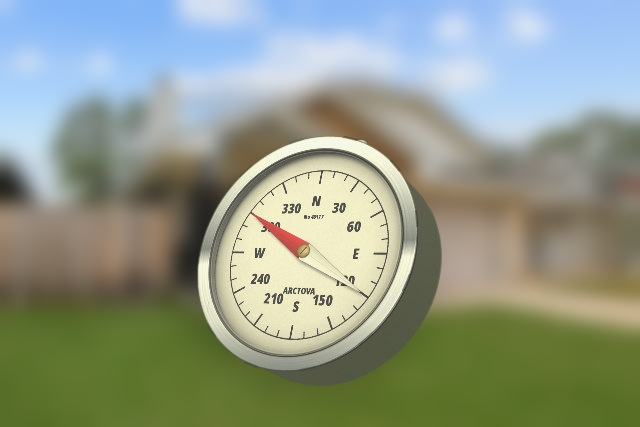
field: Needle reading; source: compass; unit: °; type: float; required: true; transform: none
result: 300 °
